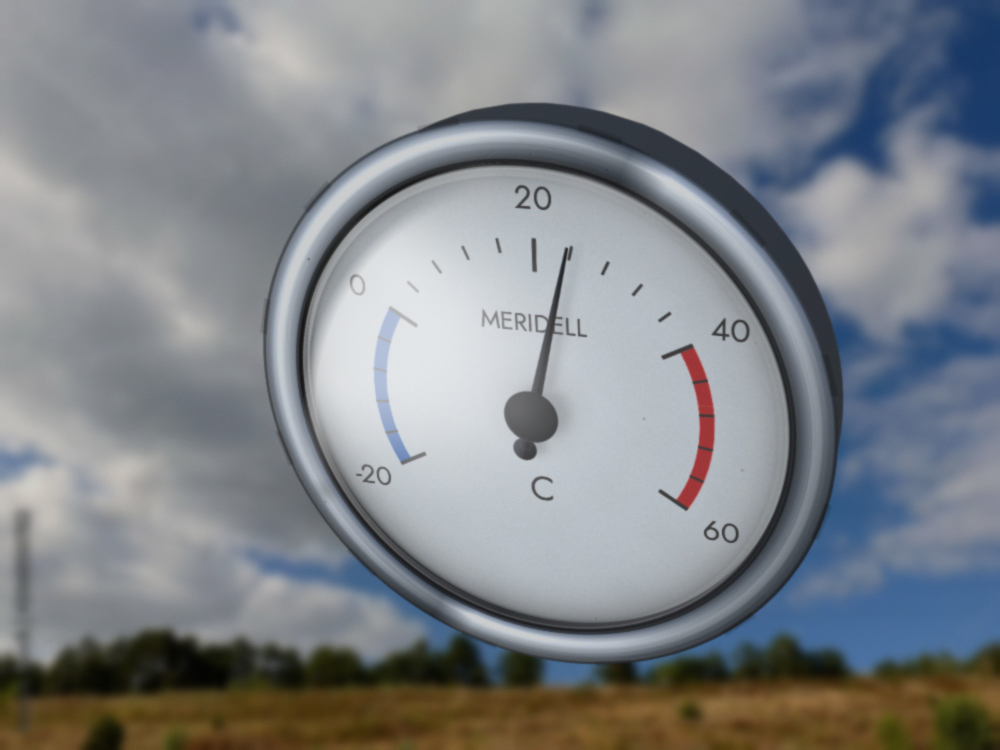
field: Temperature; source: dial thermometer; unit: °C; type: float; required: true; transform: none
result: 24 °C
